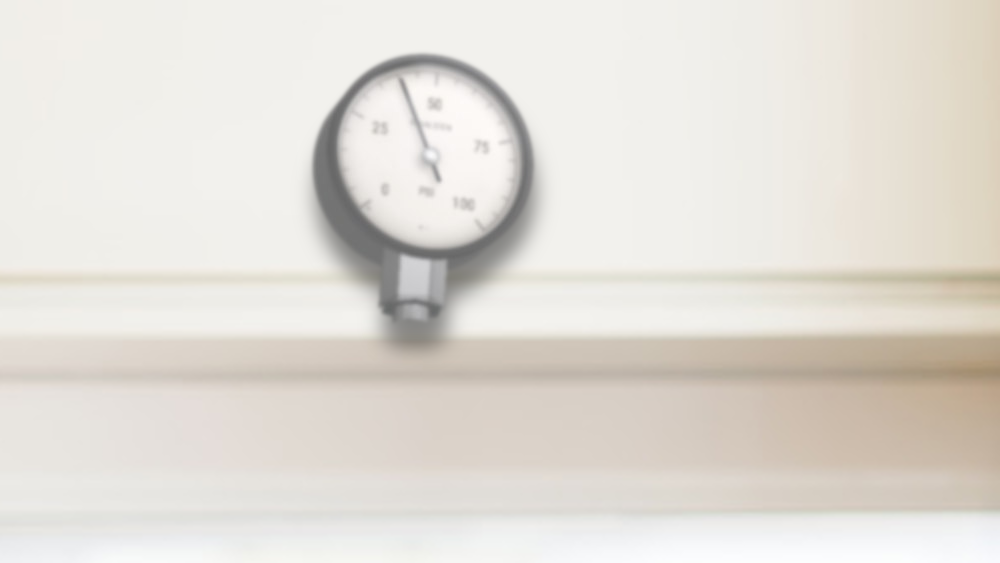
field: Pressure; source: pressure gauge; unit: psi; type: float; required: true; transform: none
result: 40 psi
